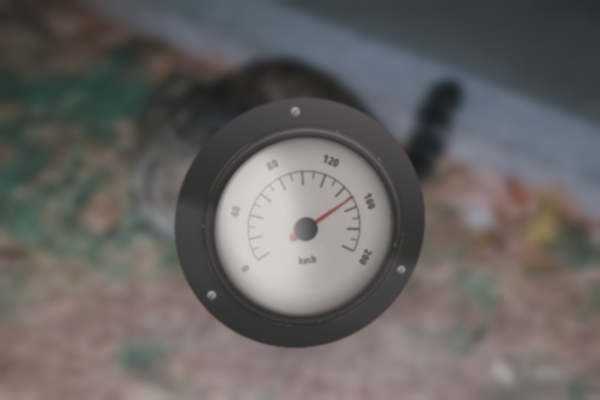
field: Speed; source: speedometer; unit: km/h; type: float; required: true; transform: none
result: 150 km/h
